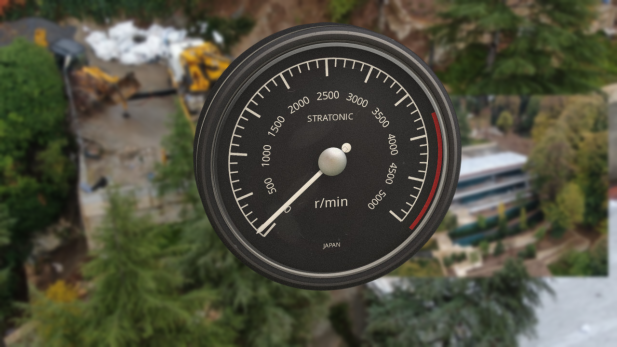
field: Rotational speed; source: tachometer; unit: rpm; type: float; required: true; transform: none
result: 100 rpm
